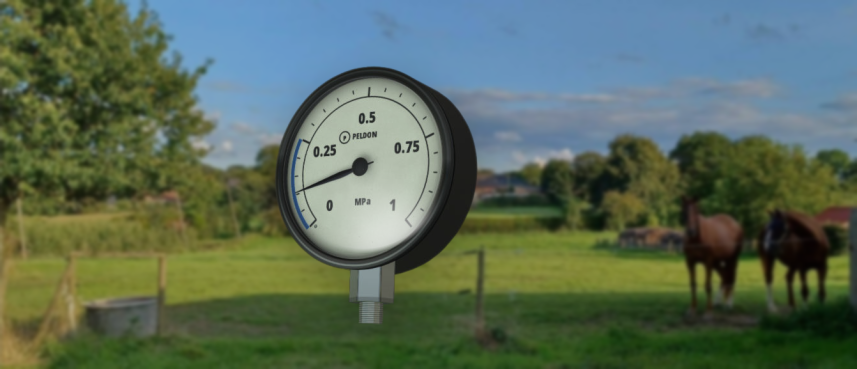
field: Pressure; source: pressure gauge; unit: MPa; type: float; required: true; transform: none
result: 0.1 MPa
